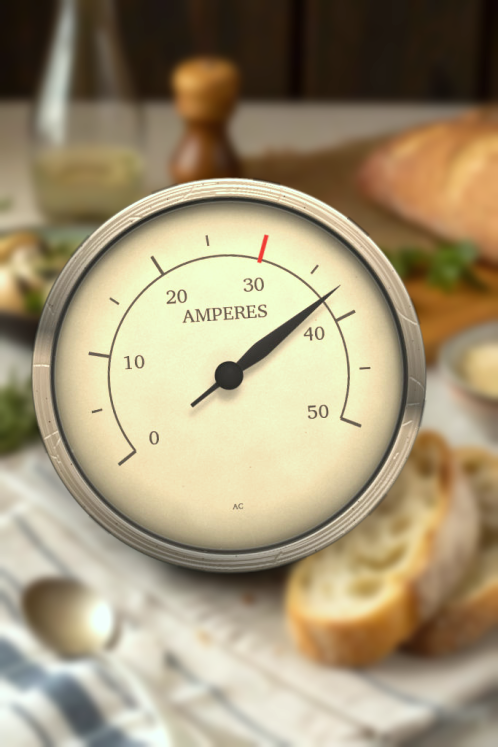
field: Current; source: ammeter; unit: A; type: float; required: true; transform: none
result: 37.5 A
